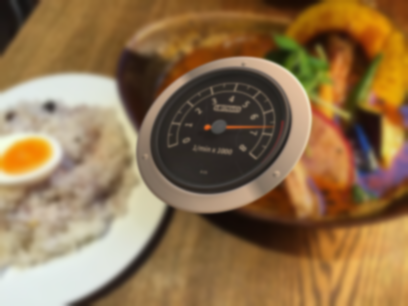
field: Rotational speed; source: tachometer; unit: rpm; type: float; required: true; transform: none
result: 6750 rpm
